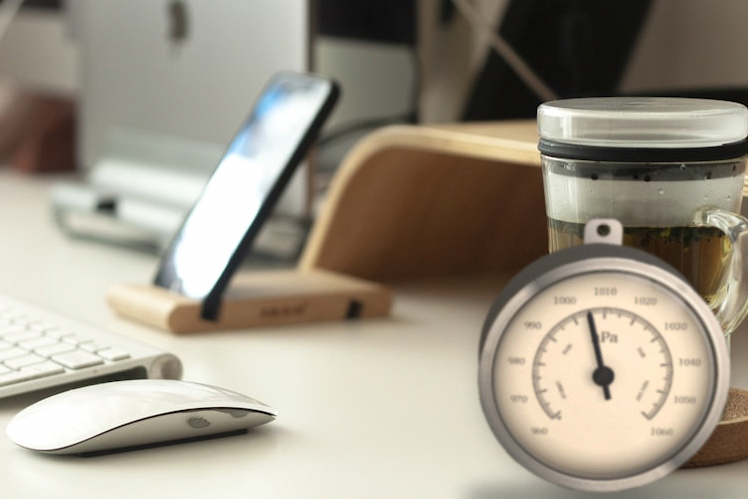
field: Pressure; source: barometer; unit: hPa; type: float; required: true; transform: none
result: 1005 hPa
